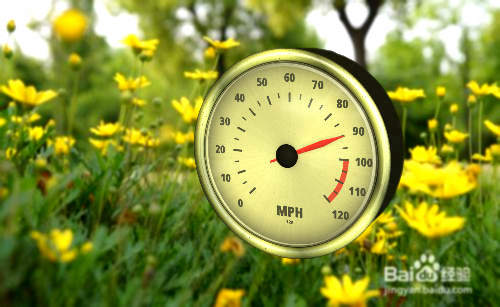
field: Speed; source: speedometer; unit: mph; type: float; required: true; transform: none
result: 90 mph
